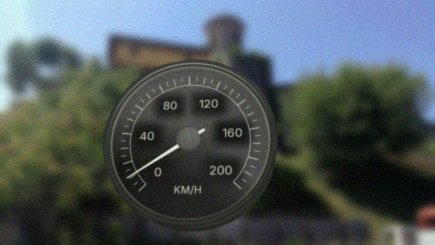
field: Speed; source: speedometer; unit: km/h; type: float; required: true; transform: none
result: 10 km/h
